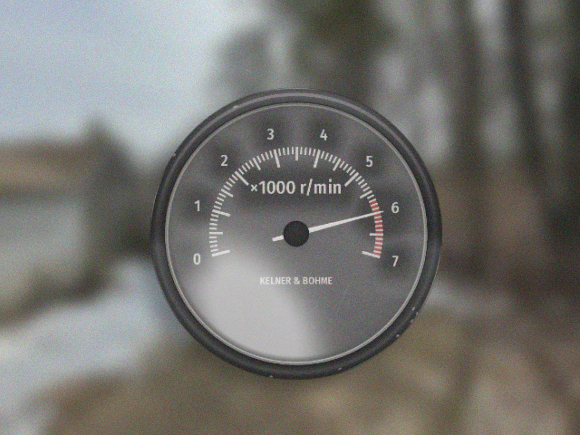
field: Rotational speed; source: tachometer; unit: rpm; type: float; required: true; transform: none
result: 6000 rpm
